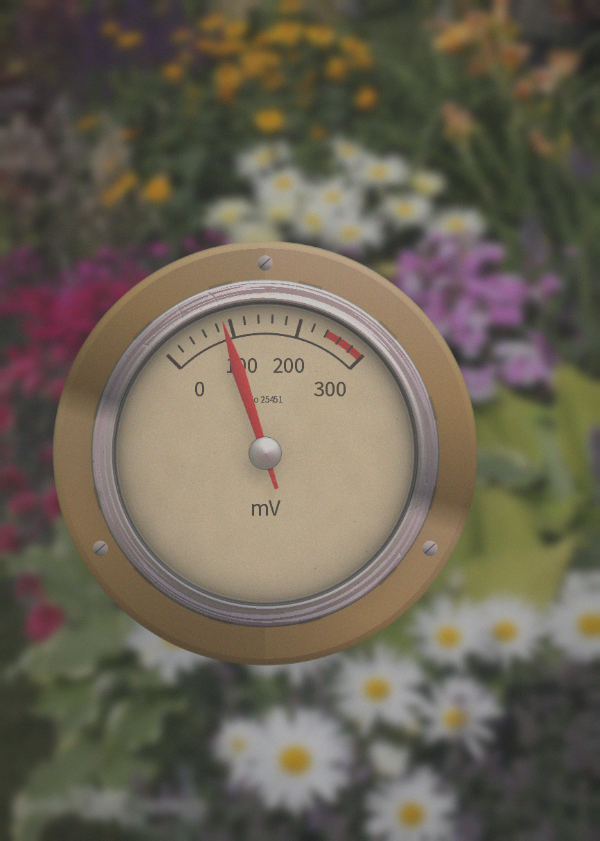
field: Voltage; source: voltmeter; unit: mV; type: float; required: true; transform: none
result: 90 mV
